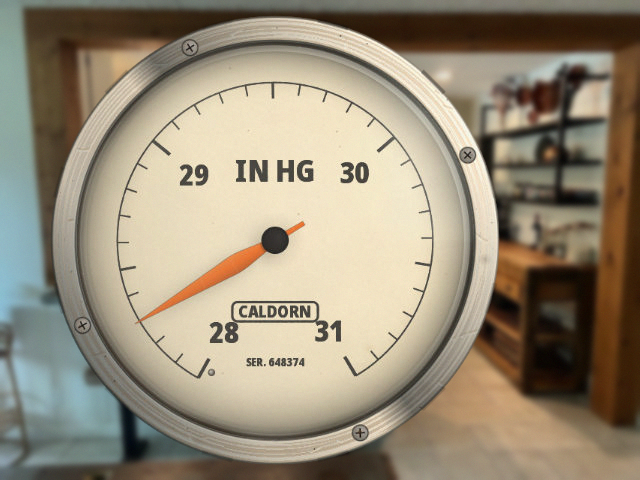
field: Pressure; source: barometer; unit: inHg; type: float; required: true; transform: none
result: 28.3 inHg
